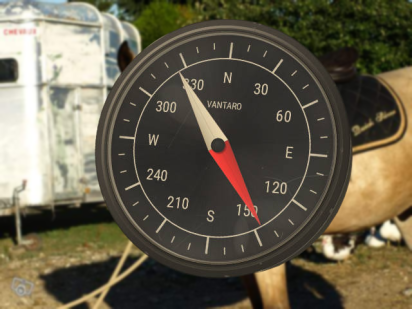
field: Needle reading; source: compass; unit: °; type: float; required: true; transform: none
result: 145 °
